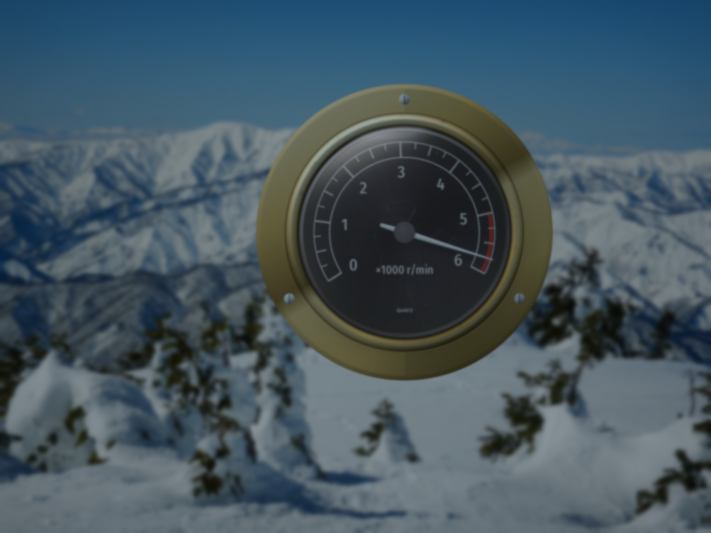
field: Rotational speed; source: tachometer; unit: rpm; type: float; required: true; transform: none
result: 5750 rpm
